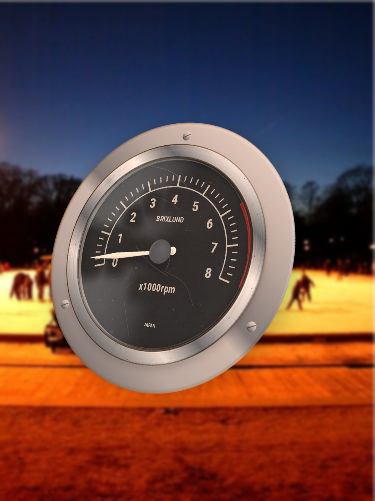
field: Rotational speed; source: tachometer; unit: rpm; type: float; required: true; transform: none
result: 200 rpm
